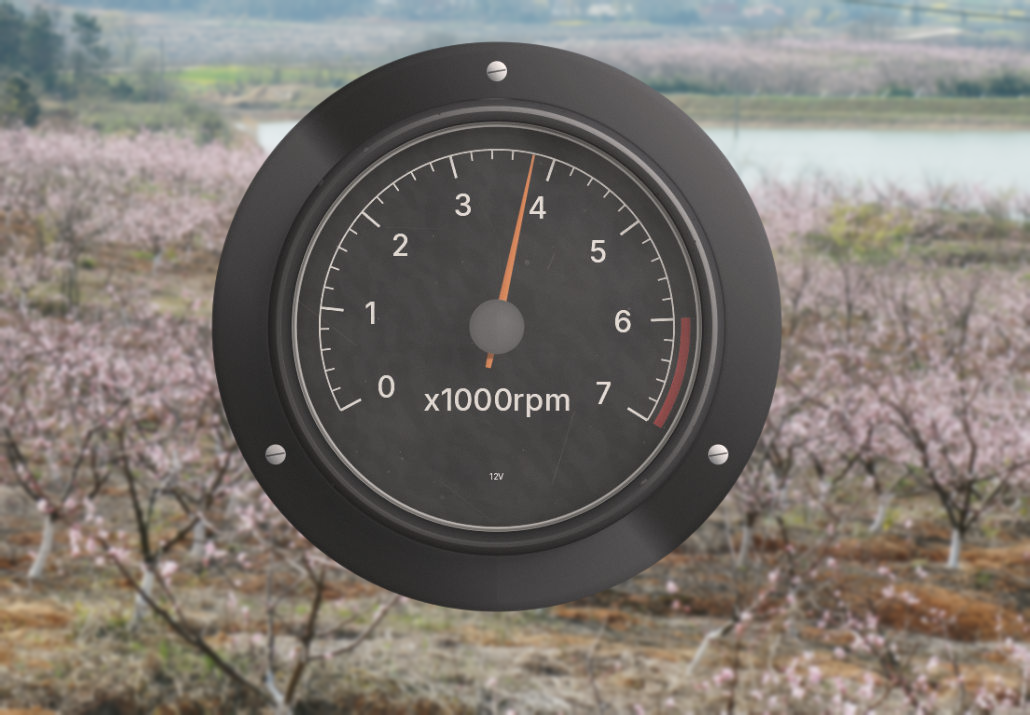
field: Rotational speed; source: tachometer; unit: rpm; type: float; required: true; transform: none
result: 3800 rpm
